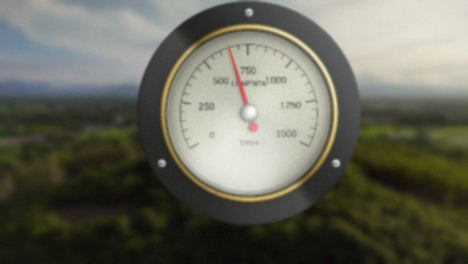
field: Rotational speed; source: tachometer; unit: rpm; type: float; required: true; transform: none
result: 650 rpm
